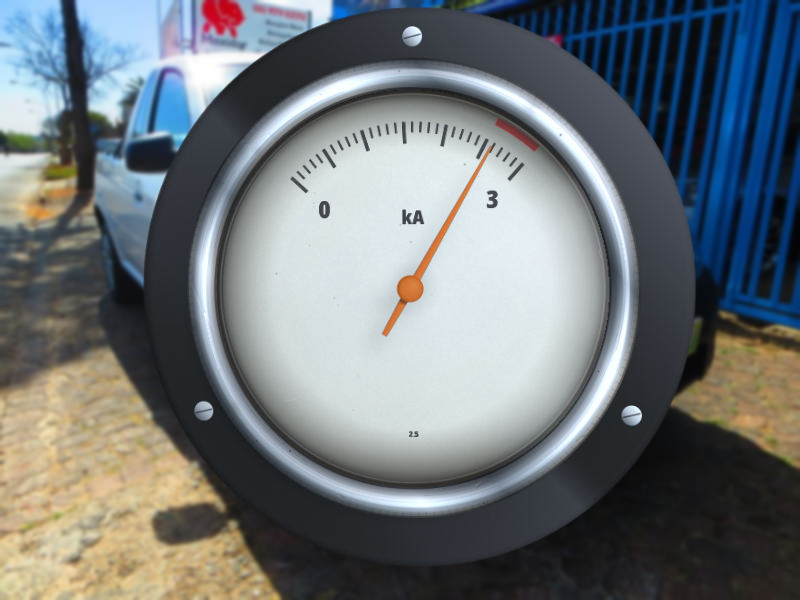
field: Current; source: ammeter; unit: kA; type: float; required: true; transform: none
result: 2.6 kA
